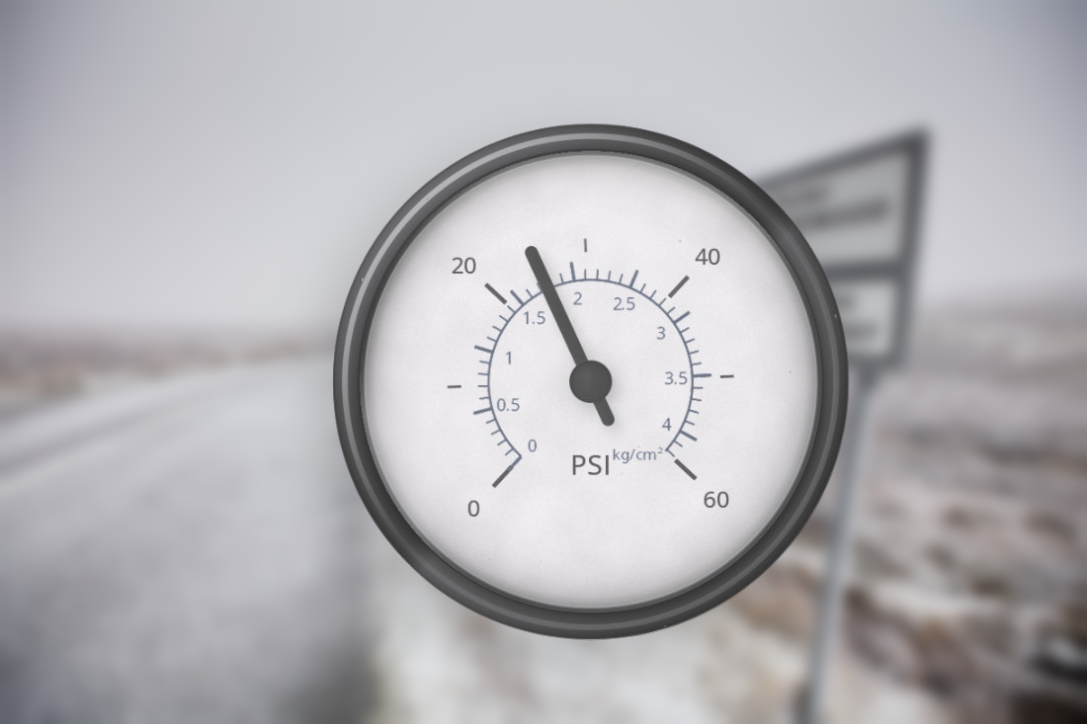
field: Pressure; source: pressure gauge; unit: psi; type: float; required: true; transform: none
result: 25 psi
